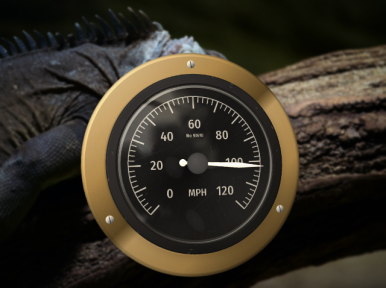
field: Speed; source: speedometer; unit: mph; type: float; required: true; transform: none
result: 102 mph
